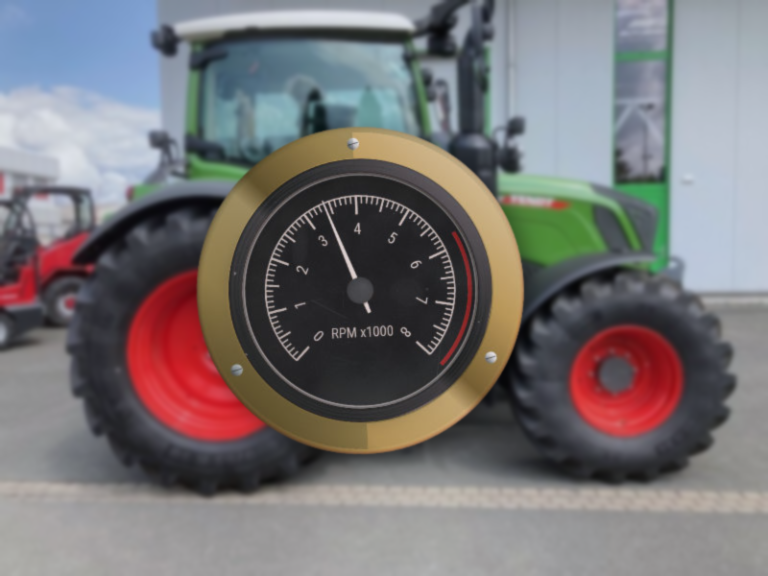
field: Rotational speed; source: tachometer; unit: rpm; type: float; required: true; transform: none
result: 3400 rpm
